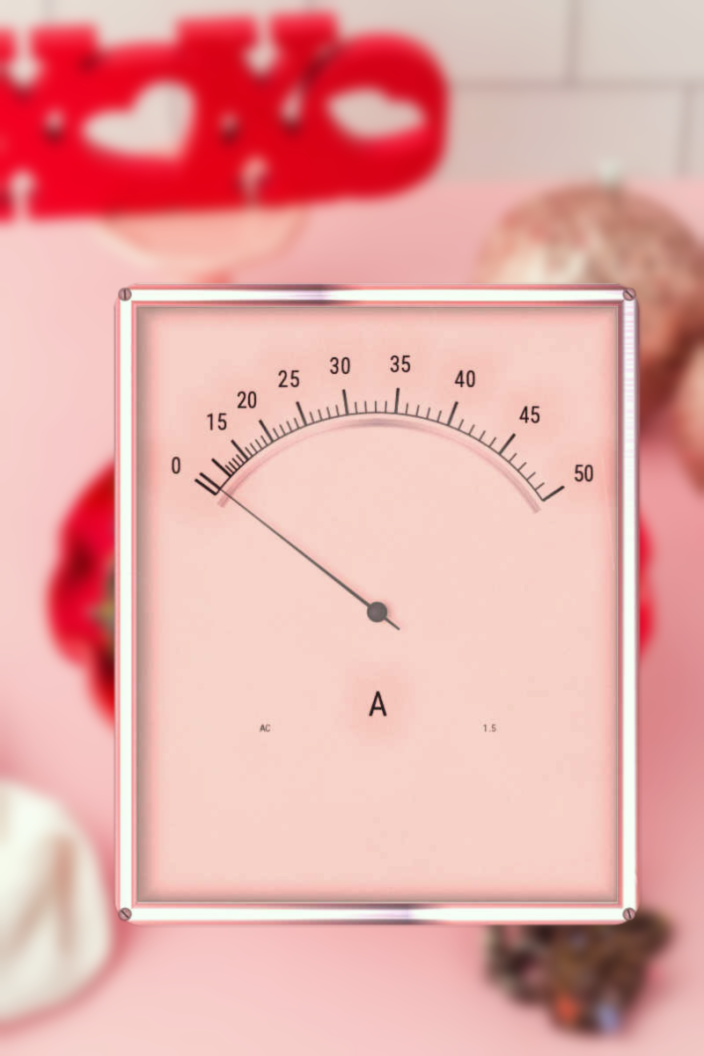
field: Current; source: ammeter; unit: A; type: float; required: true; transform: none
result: 5 A
